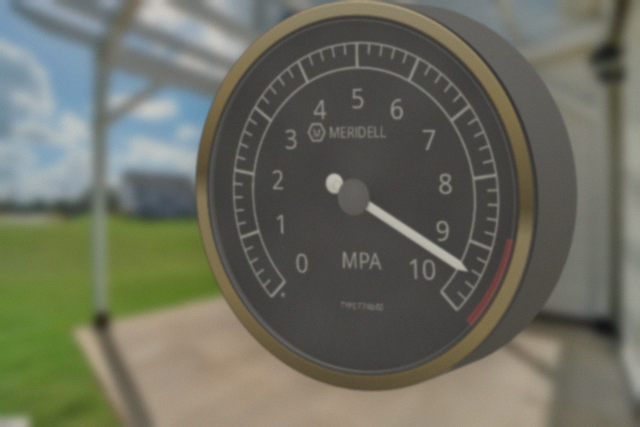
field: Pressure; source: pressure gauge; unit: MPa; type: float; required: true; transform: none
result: 9.4 MPa
